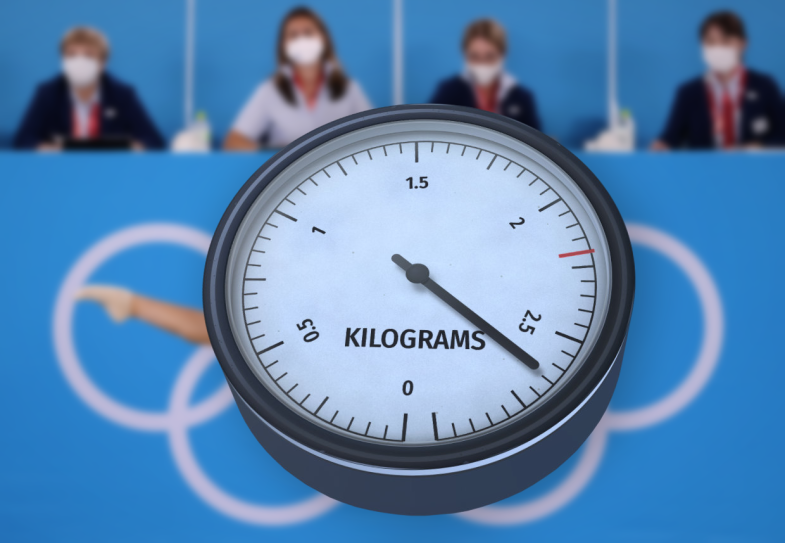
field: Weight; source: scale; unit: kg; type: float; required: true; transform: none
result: 2.65 kg
